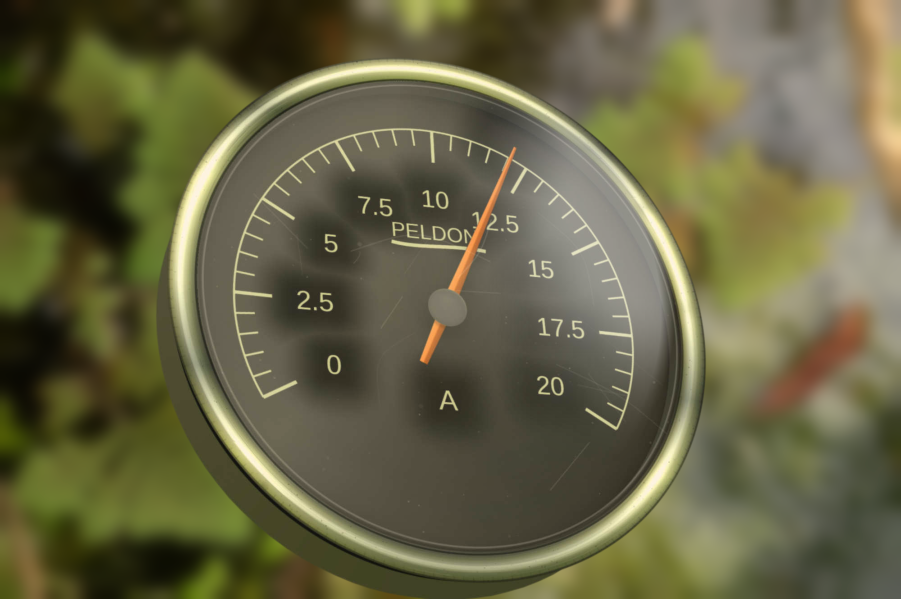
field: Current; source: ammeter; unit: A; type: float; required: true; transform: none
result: 12 A
